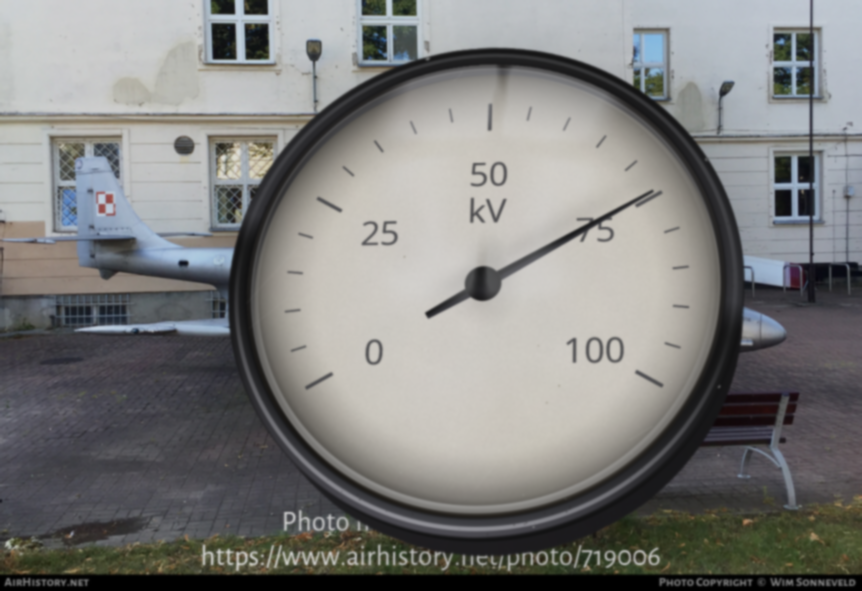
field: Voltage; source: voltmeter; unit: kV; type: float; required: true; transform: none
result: 75 kV
